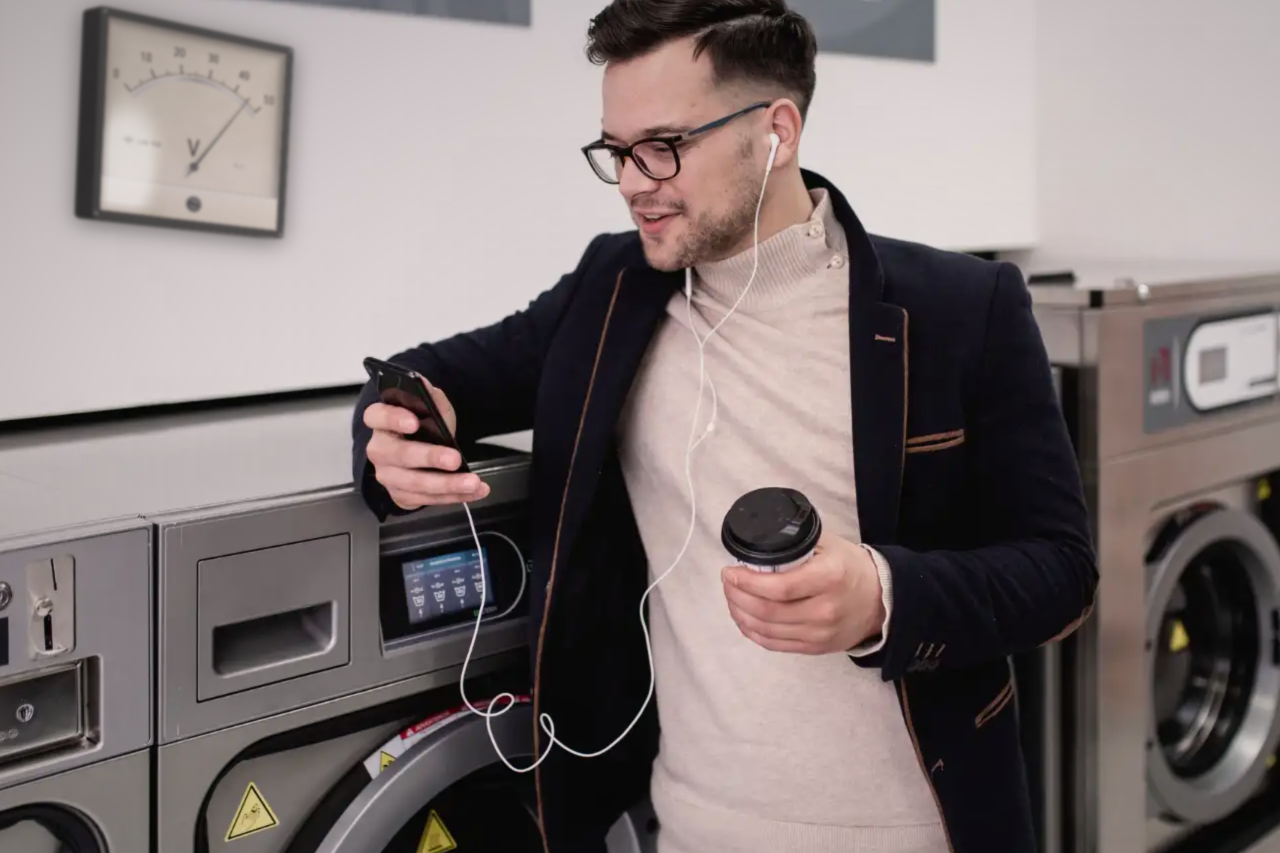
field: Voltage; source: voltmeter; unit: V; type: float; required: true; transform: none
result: 45 V
